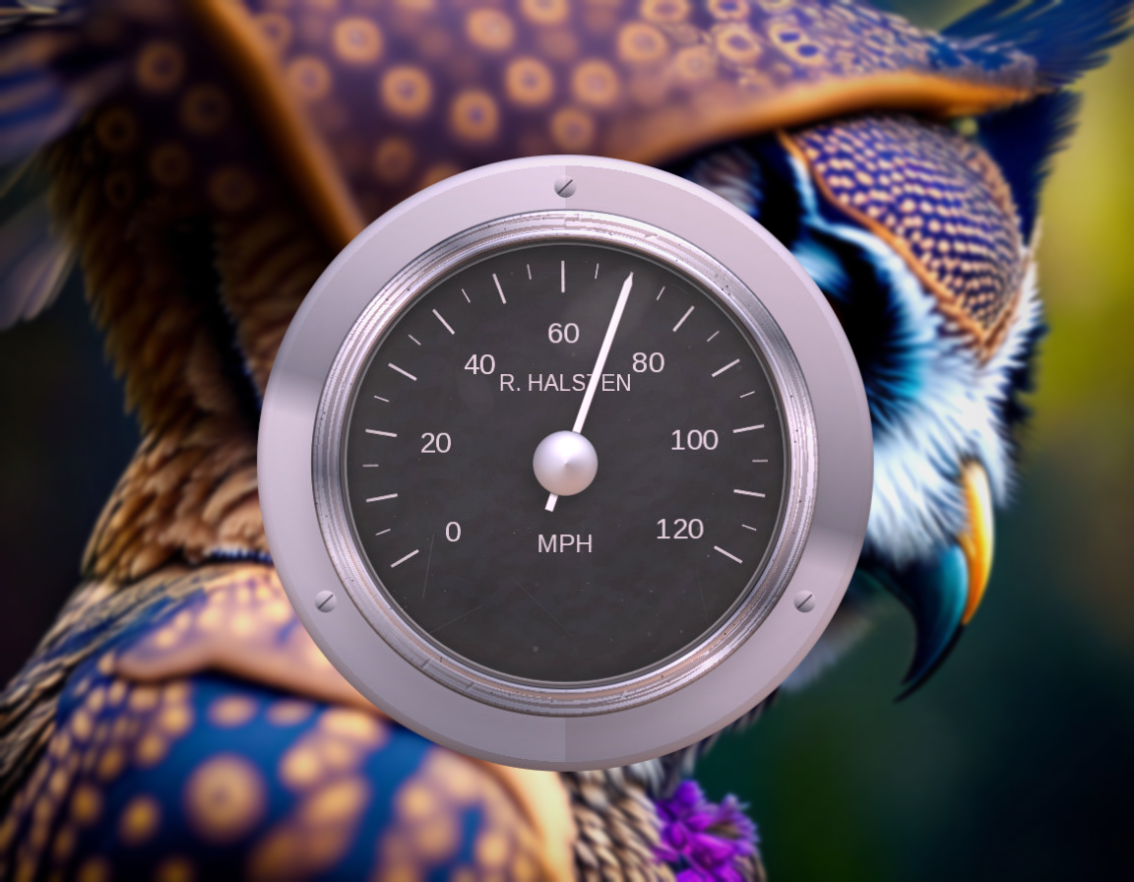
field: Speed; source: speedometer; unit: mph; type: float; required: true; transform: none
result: 70 mph
